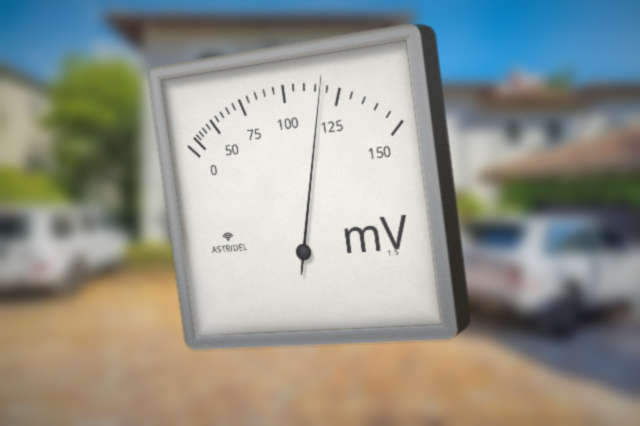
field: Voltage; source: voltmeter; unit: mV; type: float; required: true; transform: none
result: 117.5 mV
